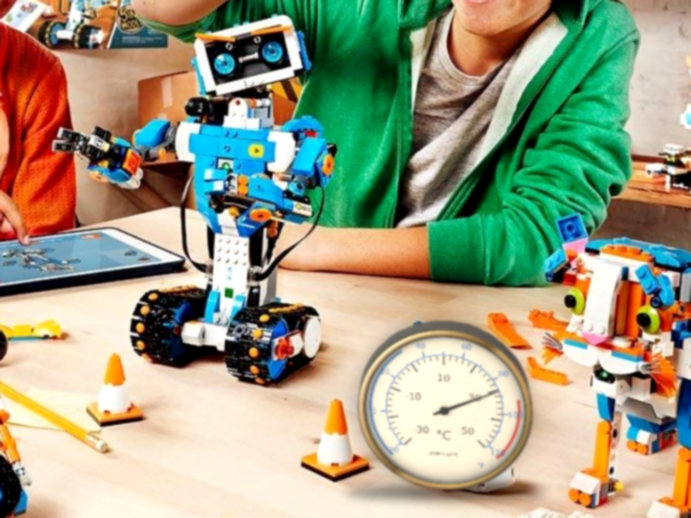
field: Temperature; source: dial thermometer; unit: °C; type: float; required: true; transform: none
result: 30 °C
